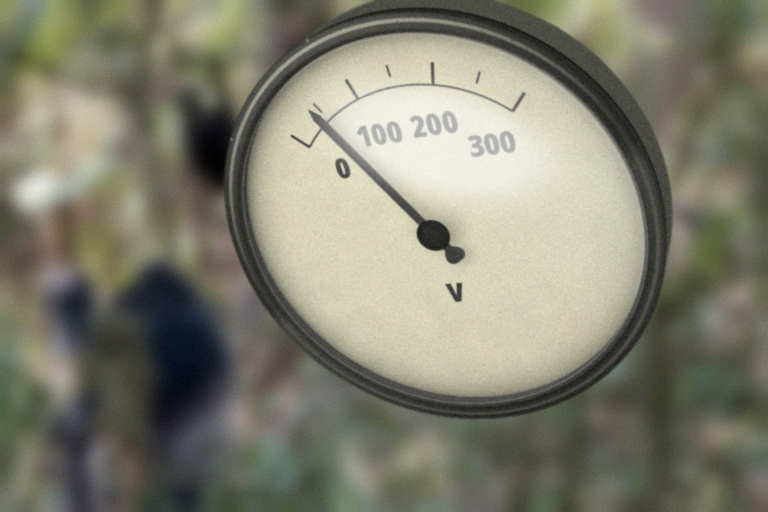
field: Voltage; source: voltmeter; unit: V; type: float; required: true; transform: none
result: 50 V
